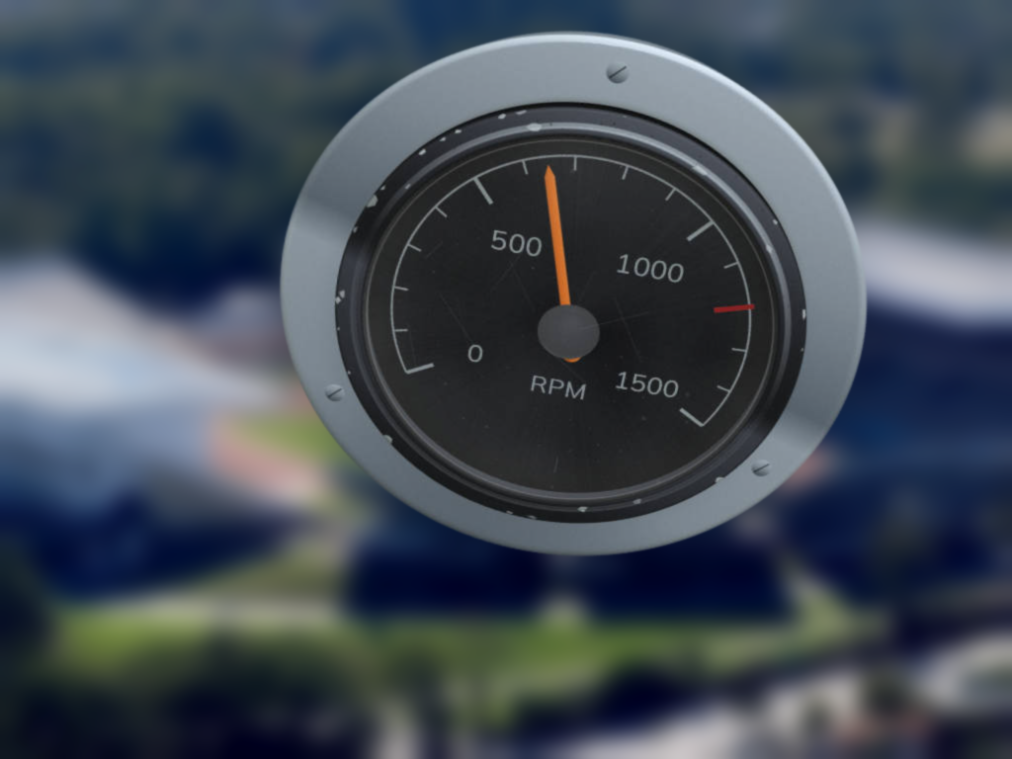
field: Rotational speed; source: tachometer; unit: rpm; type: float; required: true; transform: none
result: 650 rpm
